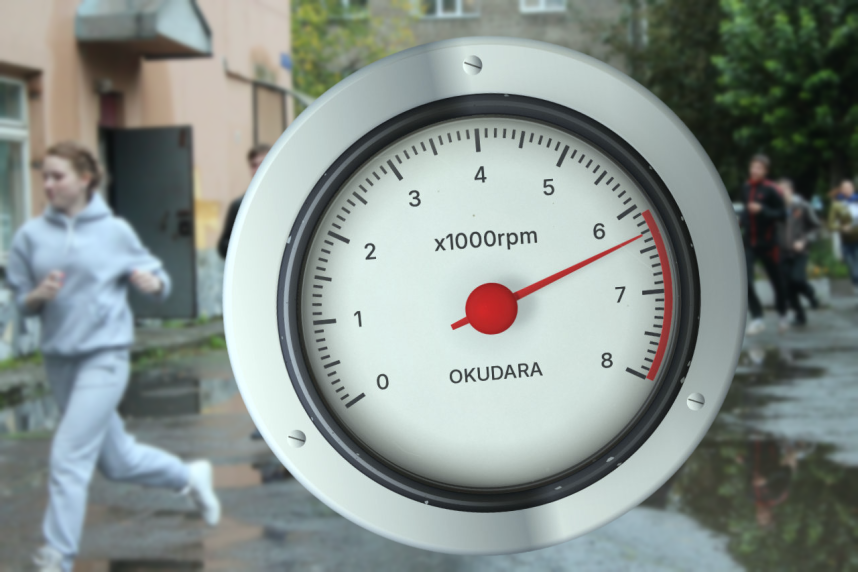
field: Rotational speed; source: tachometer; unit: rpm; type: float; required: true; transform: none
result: 6300 rpm
